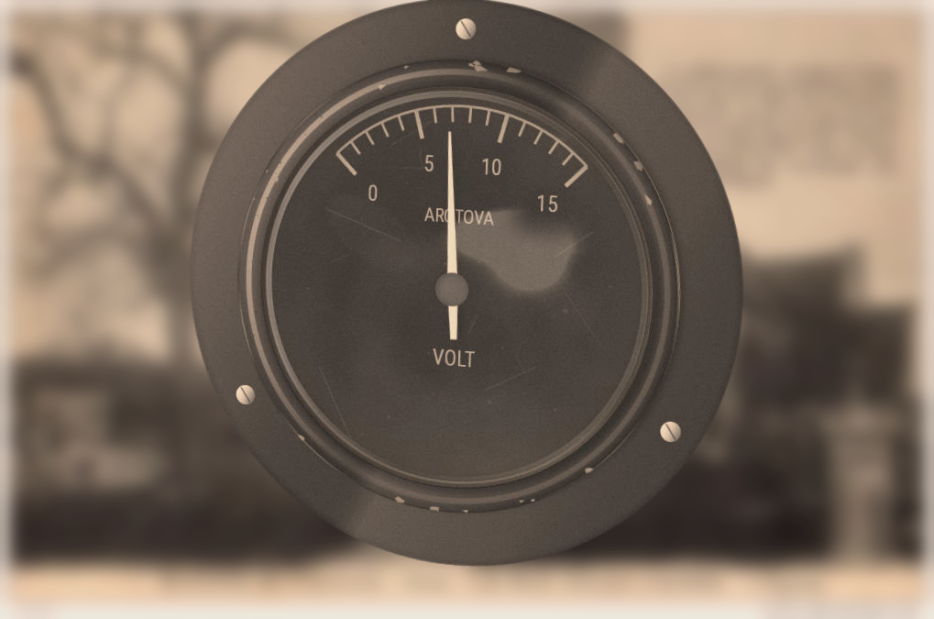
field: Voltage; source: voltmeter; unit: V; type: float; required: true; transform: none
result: 7 V
